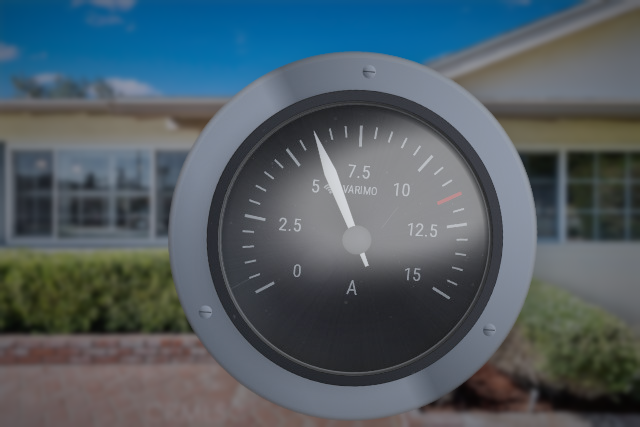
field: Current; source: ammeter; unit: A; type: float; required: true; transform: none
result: 6 A
